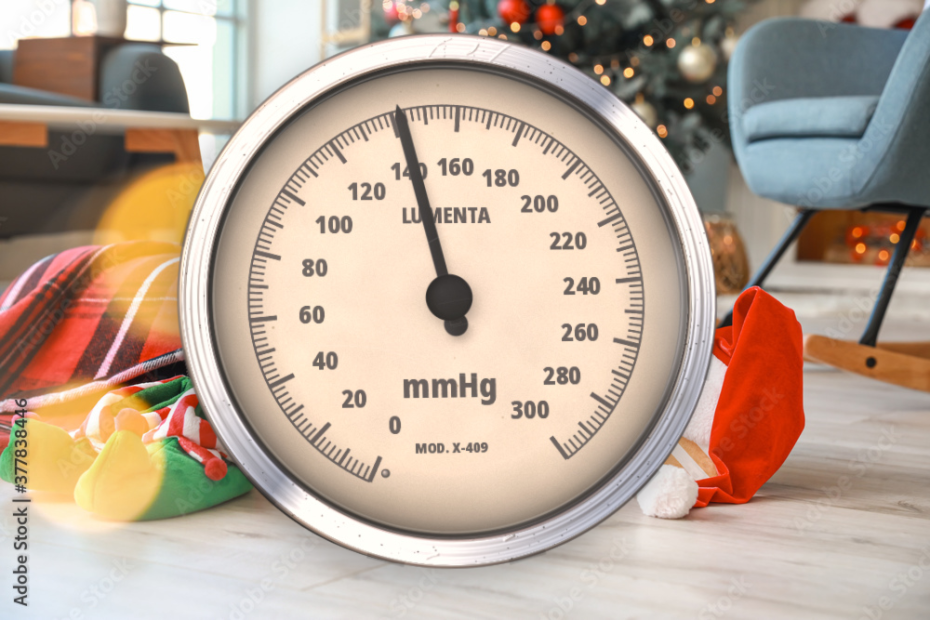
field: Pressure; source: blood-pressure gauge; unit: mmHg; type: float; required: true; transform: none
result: 142 mmHg
